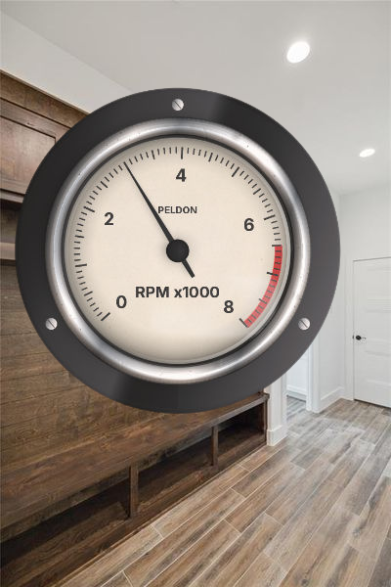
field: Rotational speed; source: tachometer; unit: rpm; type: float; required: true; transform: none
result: 3000 rpm
